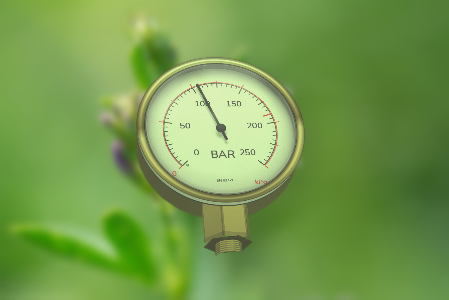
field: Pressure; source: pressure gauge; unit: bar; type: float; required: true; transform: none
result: 105 bar
